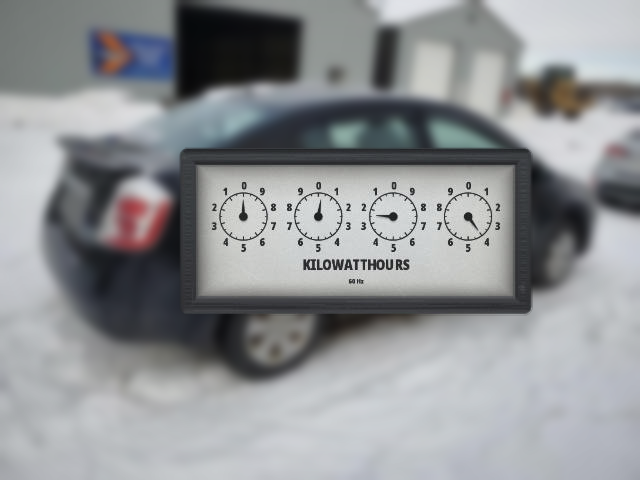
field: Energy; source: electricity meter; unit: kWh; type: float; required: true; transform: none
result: 24 kWh
